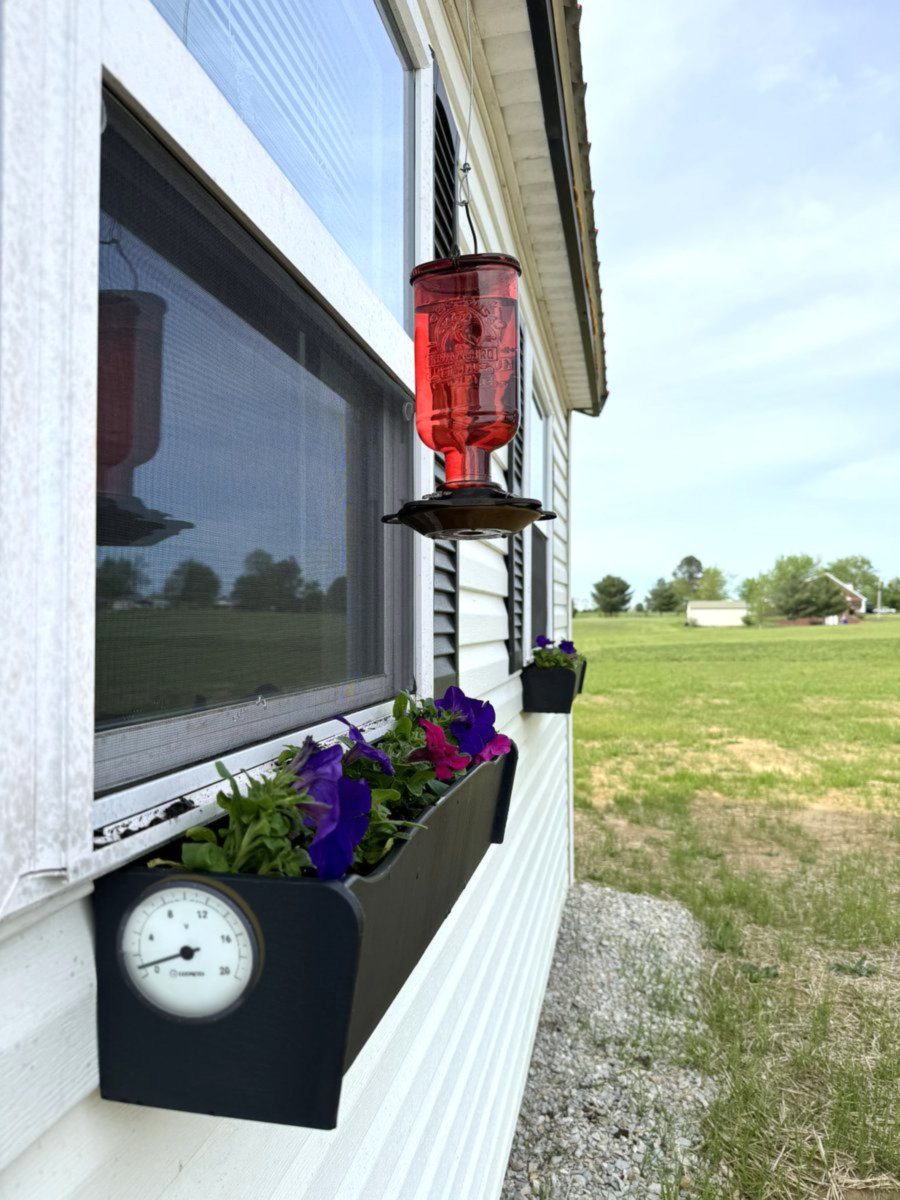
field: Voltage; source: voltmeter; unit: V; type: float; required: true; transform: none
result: 1 V
